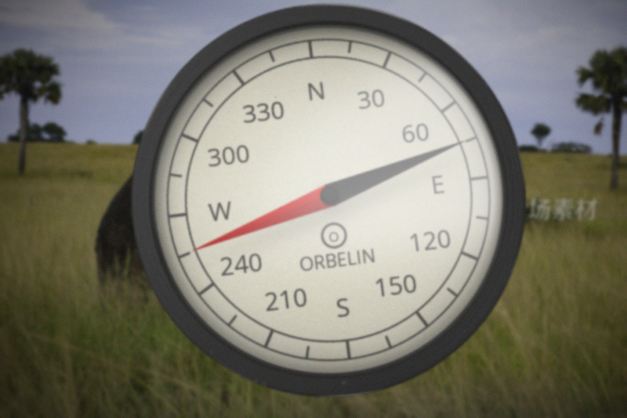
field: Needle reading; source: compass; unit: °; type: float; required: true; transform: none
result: 255 °
